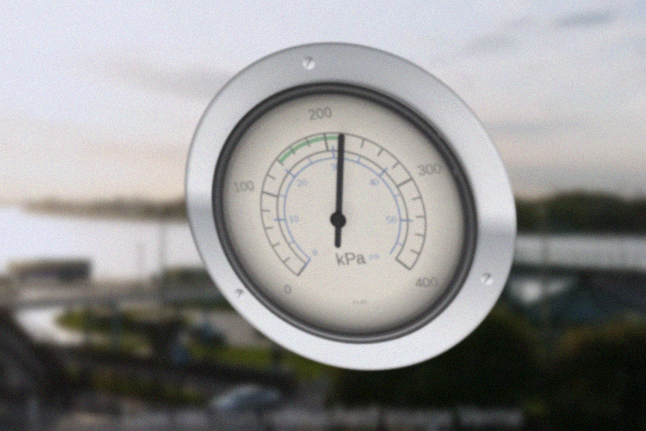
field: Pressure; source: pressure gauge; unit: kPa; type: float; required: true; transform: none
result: 220 kPa
